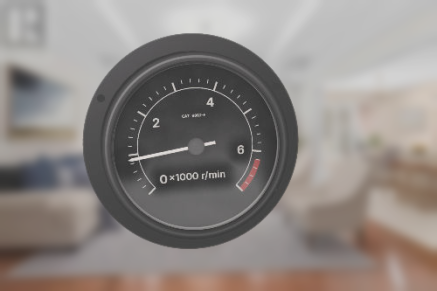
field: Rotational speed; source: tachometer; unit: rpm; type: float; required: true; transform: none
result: 900 rpm
